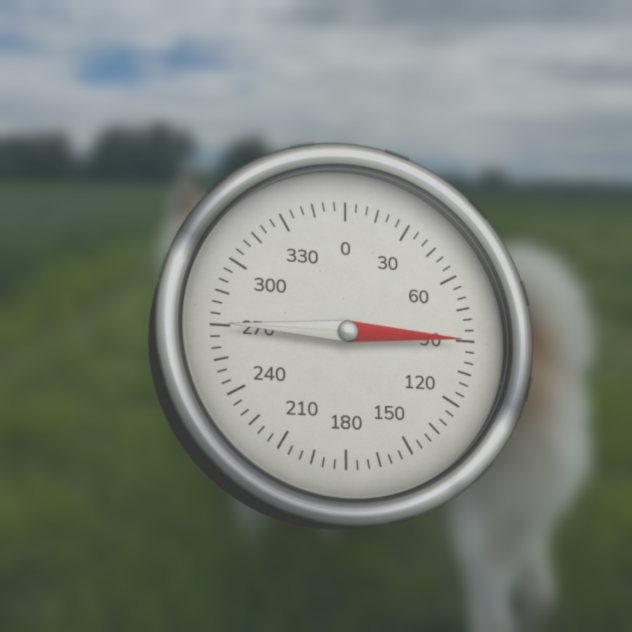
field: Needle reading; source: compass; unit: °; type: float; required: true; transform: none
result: 90 °
